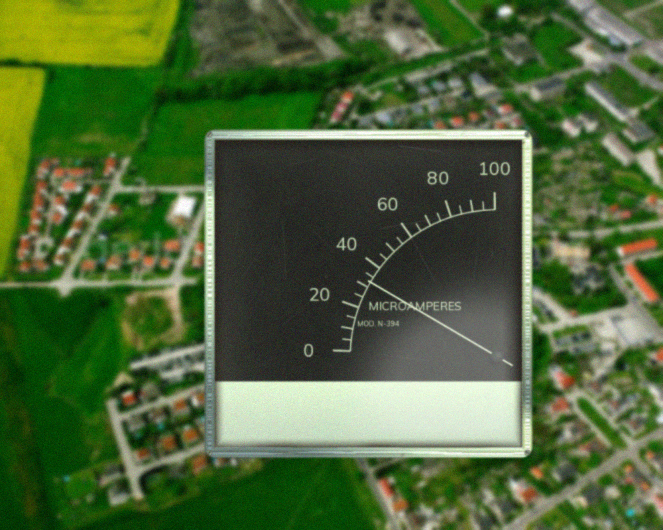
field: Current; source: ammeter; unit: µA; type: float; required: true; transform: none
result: 32.5 µA
